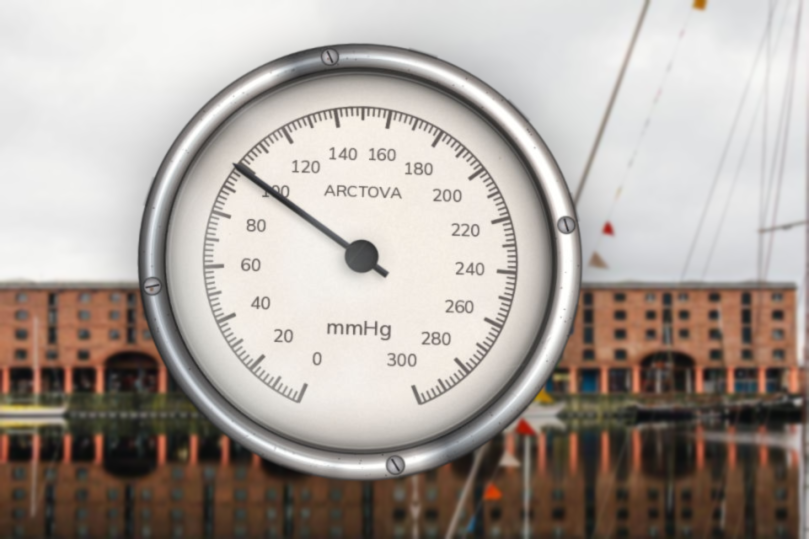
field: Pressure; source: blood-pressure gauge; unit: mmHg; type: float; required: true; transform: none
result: 98 mmHg
